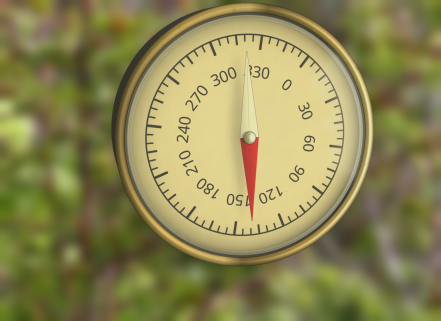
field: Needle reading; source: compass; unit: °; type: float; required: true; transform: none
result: 140 °
